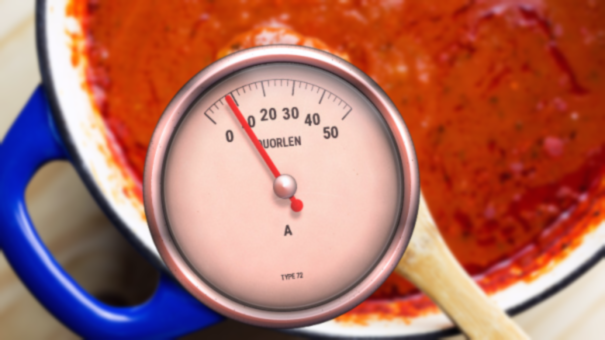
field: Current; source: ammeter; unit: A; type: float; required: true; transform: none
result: 8 A
